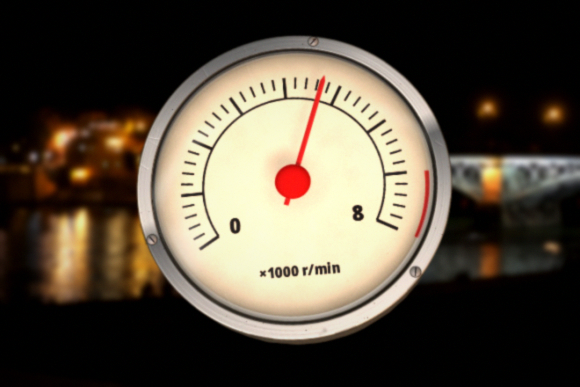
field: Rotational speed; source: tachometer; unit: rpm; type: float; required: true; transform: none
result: 4700 rpm
